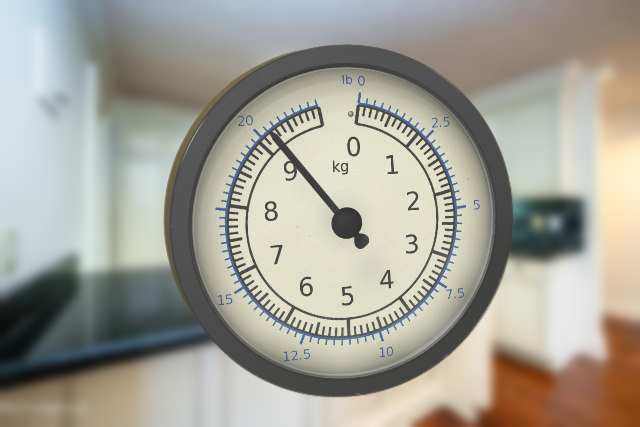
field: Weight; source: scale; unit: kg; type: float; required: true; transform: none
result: 9.2 kg
